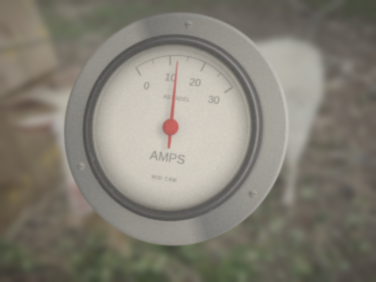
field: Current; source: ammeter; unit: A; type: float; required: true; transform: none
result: 12.5 A
